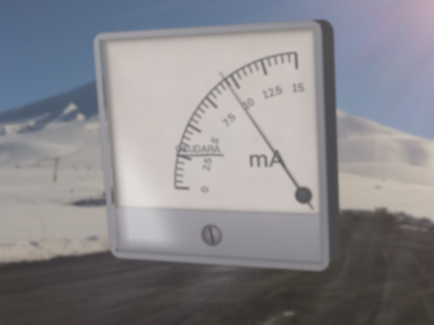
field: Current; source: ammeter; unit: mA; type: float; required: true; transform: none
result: 9.5 mA
